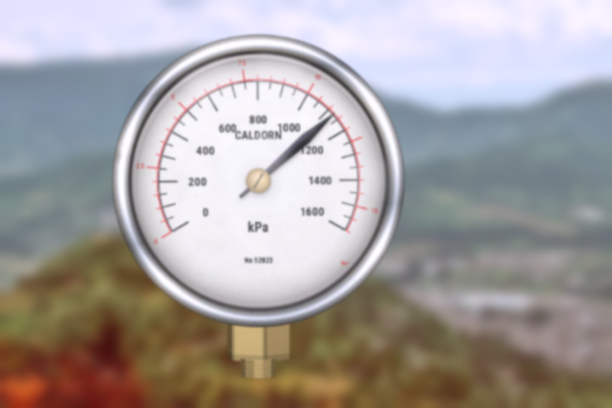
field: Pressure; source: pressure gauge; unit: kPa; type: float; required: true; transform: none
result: 1125 kPa
